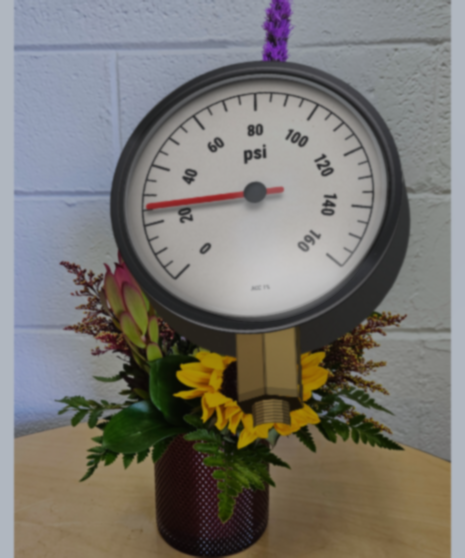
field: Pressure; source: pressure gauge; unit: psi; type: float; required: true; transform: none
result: 25 psi
